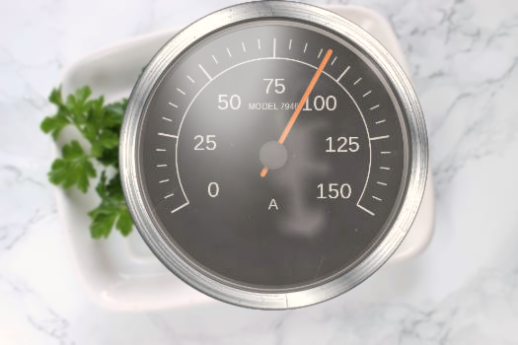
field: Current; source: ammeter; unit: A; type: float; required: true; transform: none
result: 92.5 A
